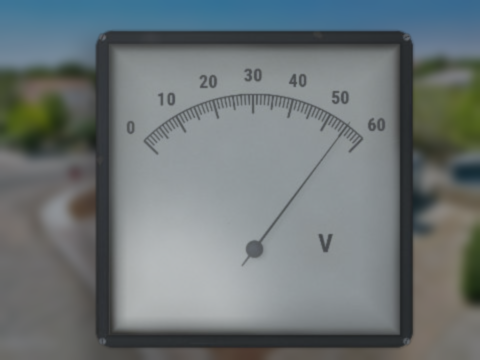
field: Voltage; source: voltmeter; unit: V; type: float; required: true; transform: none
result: 55 V
